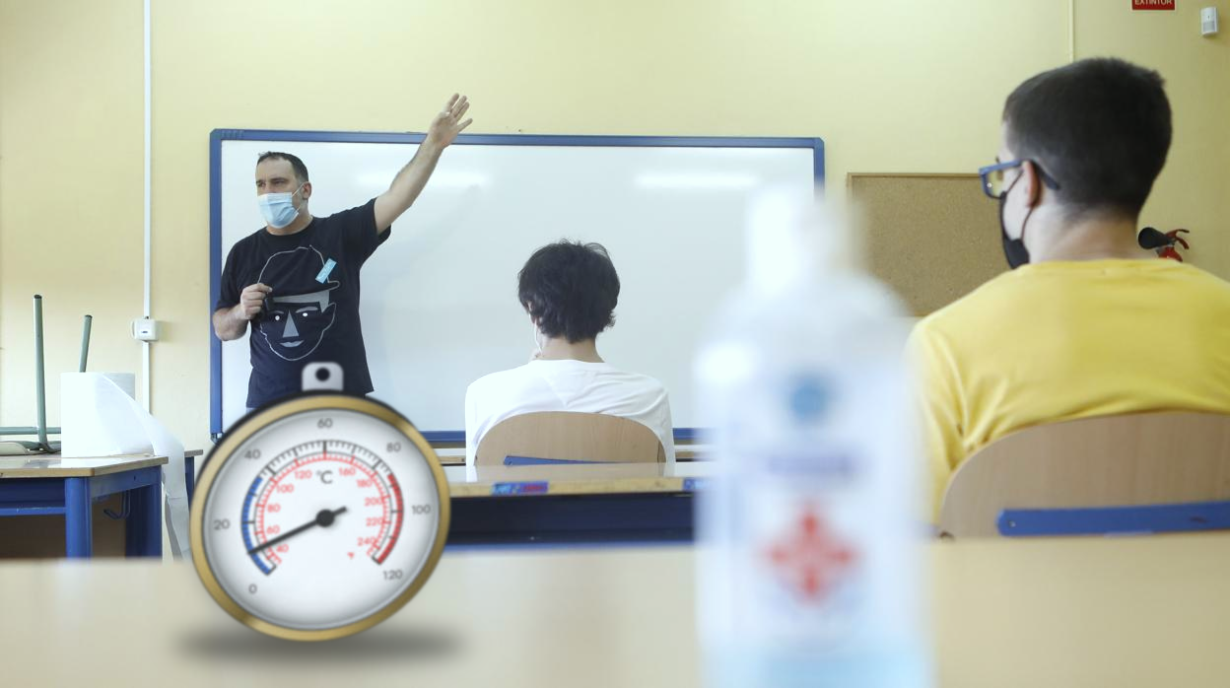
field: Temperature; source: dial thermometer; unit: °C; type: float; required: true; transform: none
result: 10 °C
